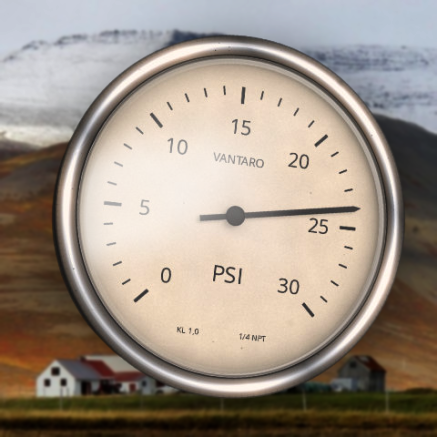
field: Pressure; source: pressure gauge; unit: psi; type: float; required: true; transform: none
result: 24 psi
